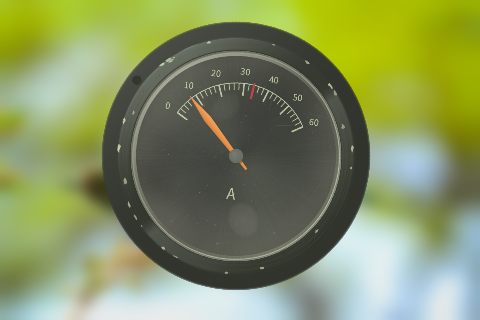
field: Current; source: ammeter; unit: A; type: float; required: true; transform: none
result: 8 A
